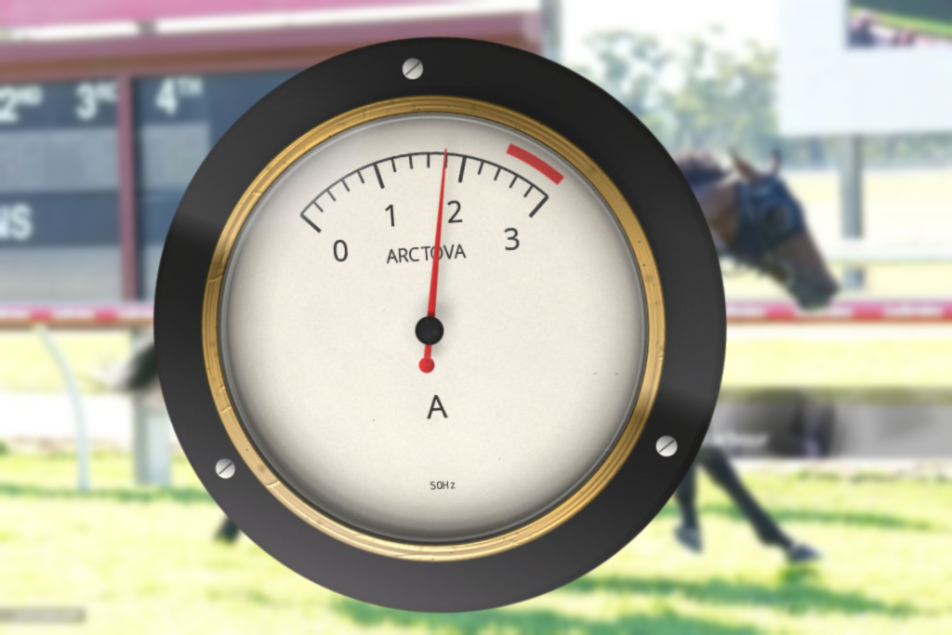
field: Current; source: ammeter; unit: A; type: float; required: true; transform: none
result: 1.8 A
